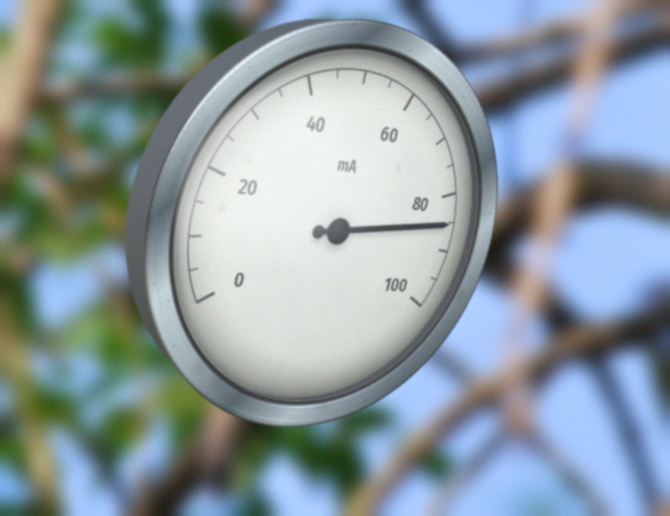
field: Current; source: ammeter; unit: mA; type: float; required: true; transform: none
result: 85 mA
